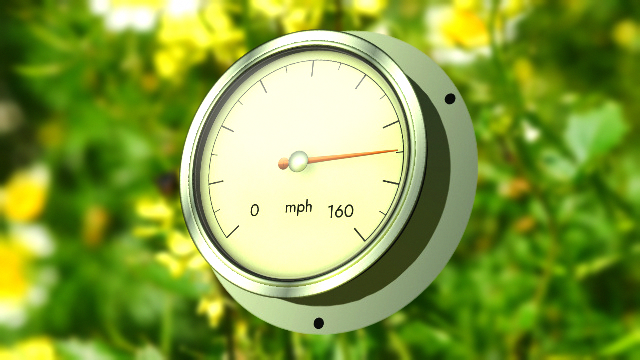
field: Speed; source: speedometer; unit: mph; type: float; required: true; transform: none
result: 130 mph
